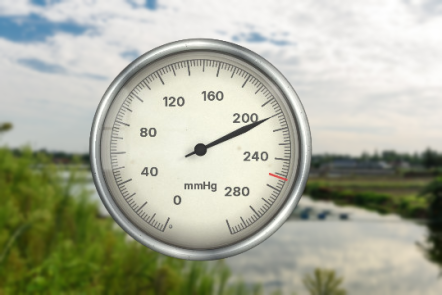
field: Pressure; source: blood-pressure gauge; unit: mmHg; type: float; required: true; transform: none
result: 210 mmHg
